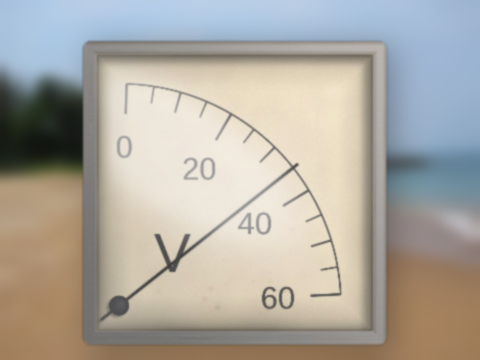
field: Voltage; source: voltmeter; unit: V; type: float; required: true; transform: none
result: 35 V
